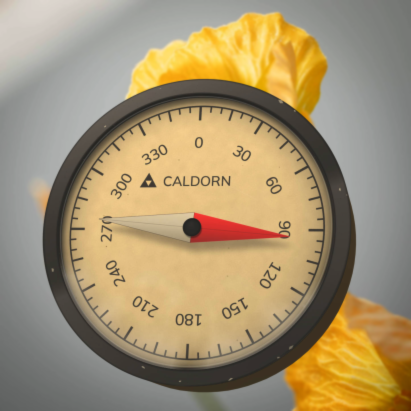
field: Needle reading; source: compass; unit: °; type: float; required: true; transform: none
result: 95 °
